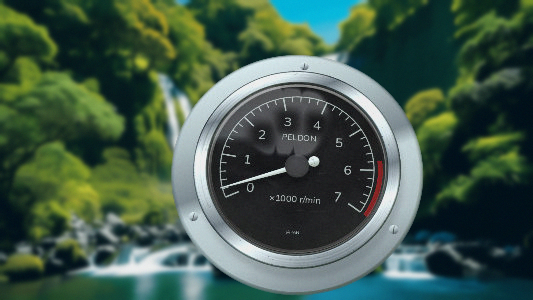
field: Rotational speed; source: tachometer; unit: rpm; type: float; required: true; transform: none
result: 200 rpm
